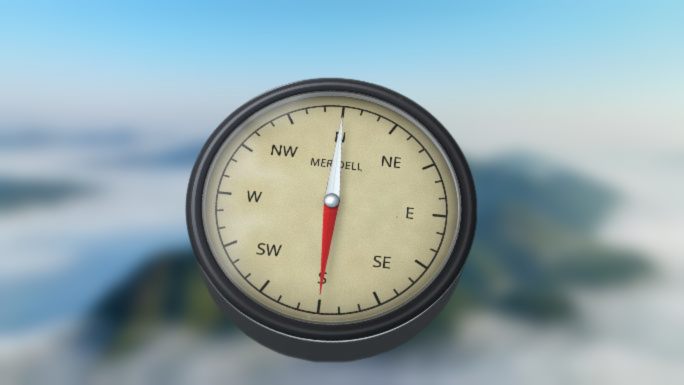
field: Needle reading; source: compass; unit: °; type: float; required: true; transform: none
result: 180 °
